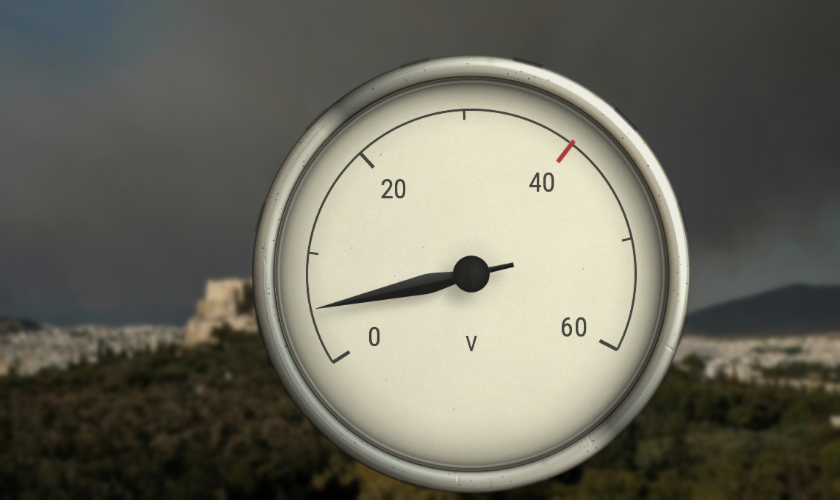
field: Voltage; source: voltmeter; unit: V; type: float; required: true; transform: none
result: 5 V
